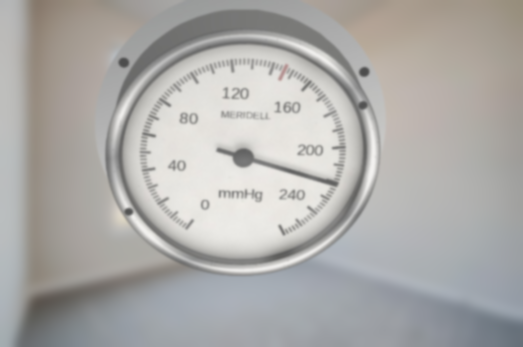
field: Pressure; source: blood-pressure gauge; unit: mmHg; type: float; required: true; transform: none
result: 220 mmHg
